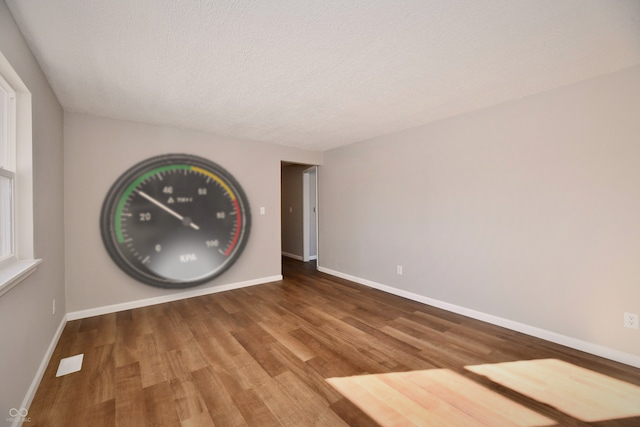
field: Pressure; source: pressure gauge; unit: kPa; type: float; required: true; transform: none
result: 30 kPa
